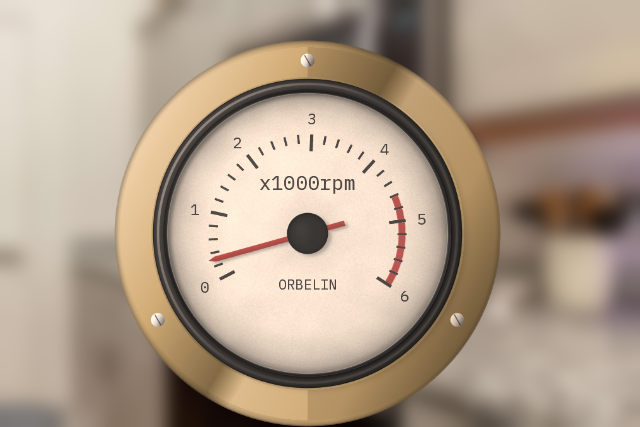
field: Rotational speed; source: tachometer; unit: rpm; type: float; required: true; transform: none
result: 300 rpm
